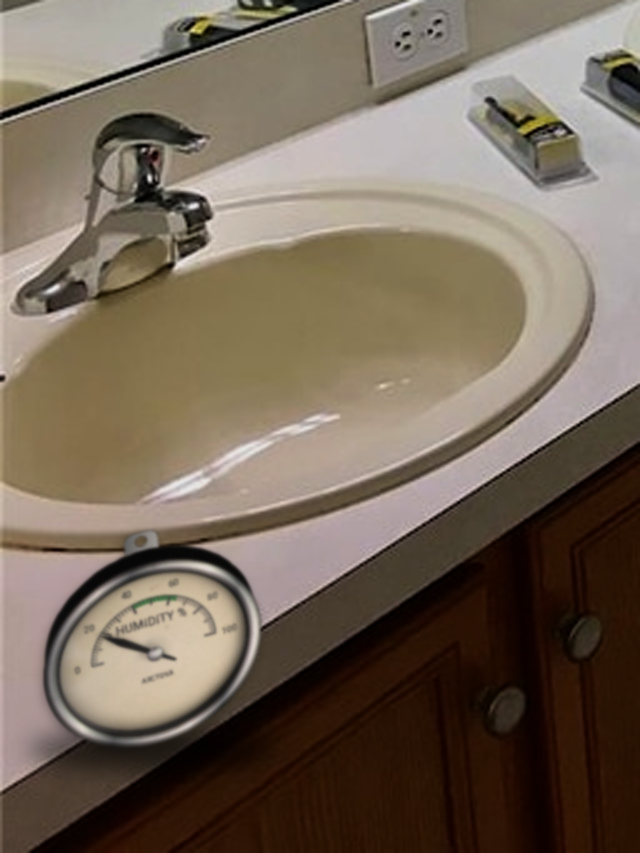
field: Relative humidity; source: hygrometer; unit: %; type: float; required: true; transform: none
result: 20 %
